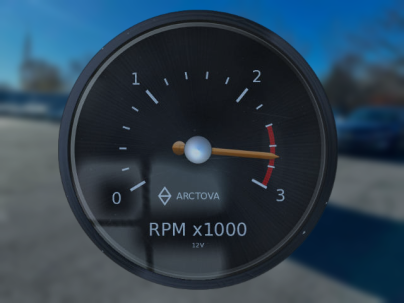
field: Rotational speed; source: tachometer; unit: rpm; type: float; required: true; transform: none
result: 2700 rpm
